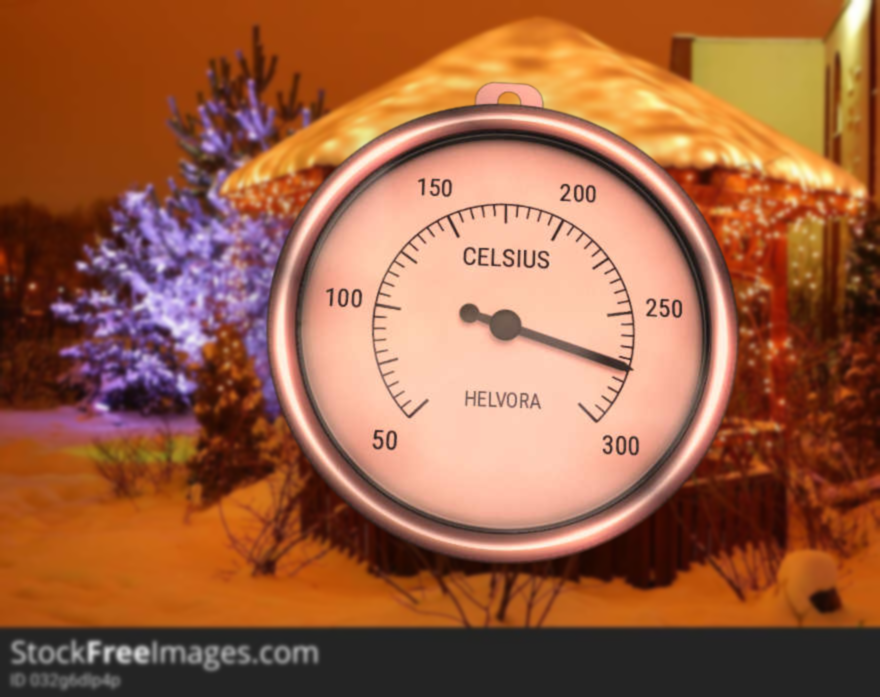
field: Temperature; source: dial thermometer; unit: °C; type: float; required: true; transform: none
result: 275 °C
